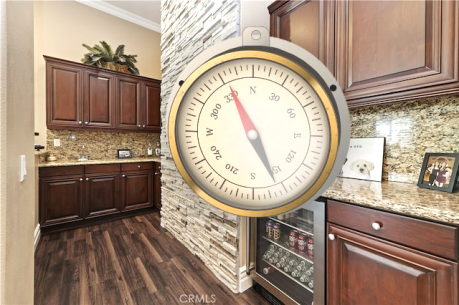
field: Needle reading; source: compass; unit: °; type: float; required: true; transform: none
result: 335 °
